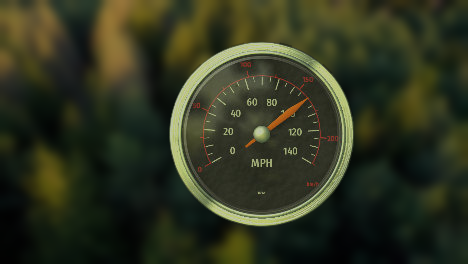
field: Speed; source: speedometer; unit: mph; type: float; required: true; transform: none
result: 100 mph
